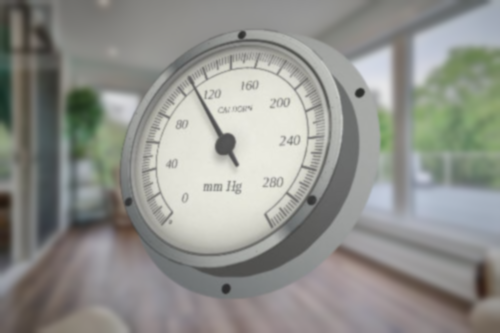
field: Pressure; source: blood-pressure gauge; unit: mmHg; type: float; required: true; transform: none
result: 110 mmHg
